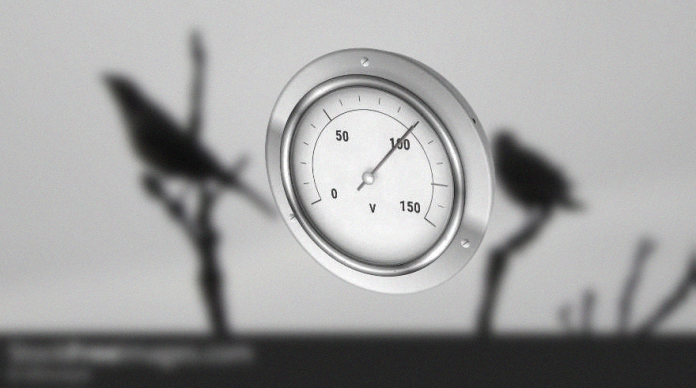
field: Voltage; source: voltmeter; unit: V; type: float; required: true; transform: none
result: 100 V
